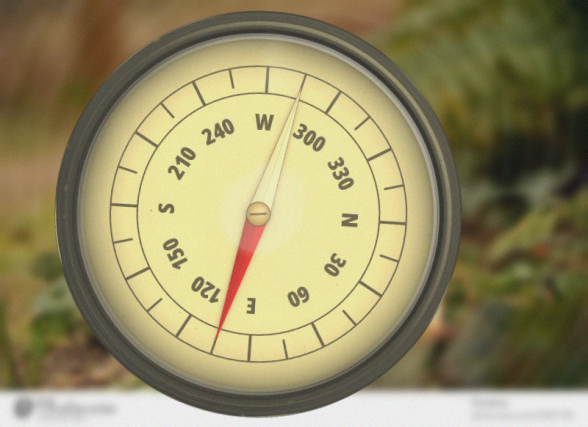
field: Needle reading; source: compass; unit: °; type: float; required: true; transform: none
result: 105 °
